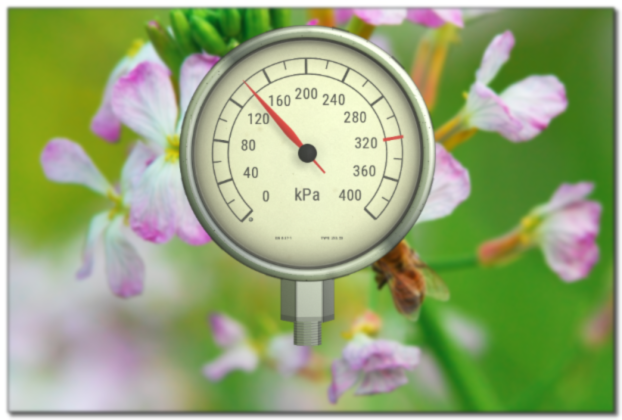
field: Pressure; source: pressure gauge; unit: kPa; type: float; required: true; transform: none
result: 140 kPa
